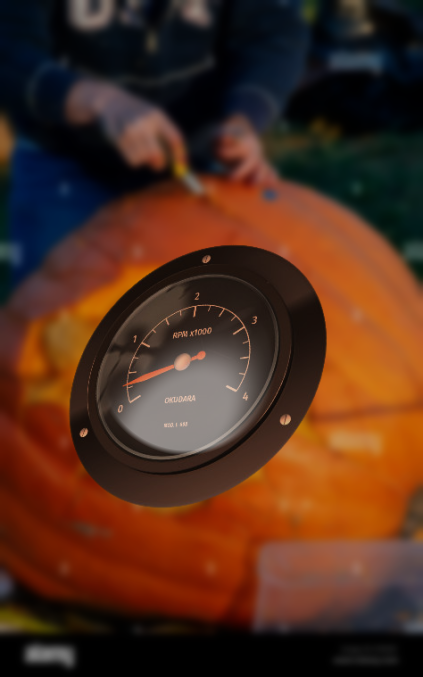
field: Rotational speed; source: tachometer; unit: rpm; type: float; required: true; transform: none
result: 250 rpm
